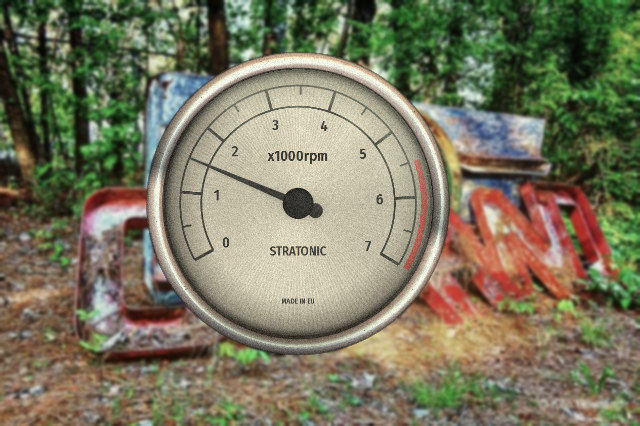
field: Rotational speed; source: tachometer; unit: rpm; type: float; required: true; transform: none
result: 1500 rpm
